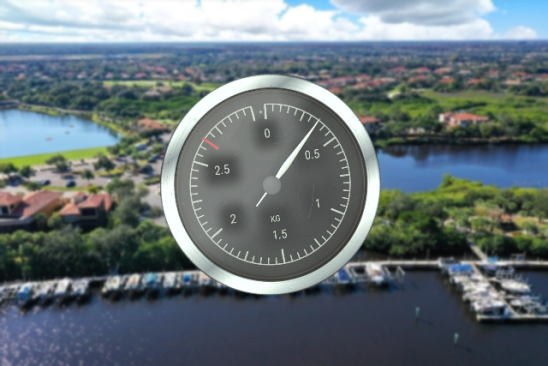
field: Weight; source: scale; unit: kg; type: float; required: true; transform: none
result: 0.35 kg
